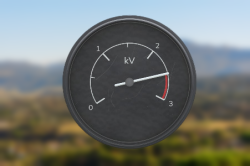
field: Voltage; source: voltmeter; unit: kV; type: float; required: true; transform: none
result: 2.5 kV
